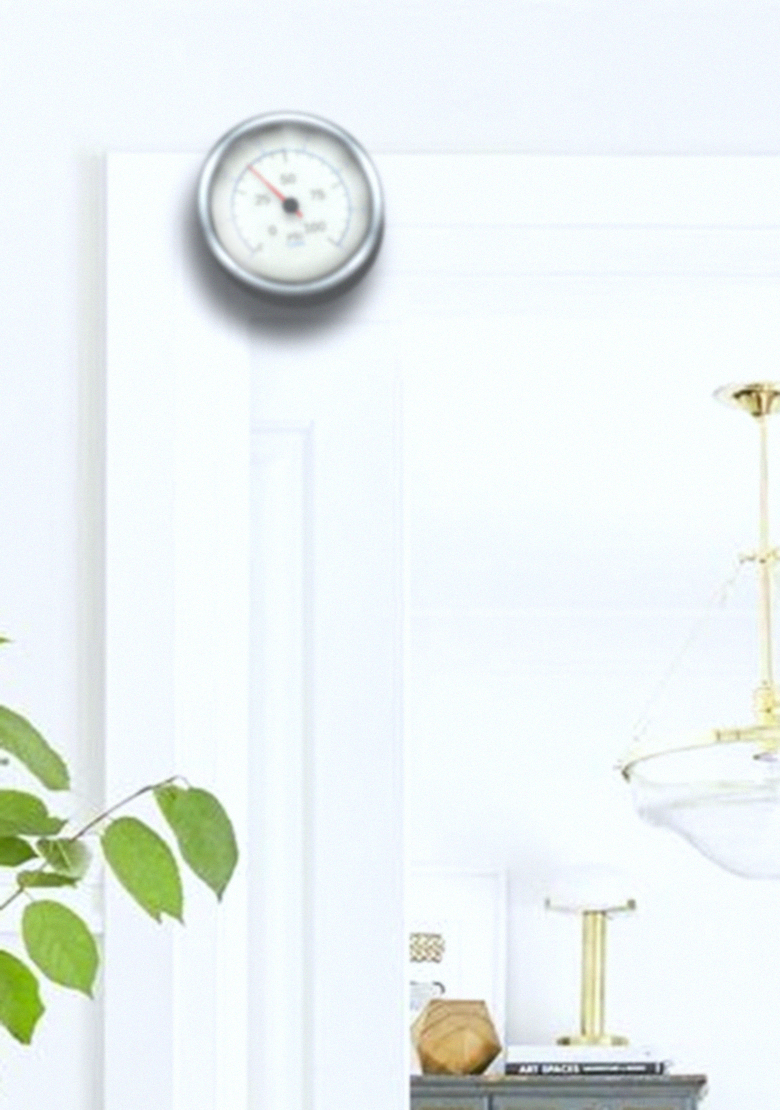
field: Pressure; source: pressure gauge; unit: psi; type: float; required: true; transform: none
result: 35 psi
